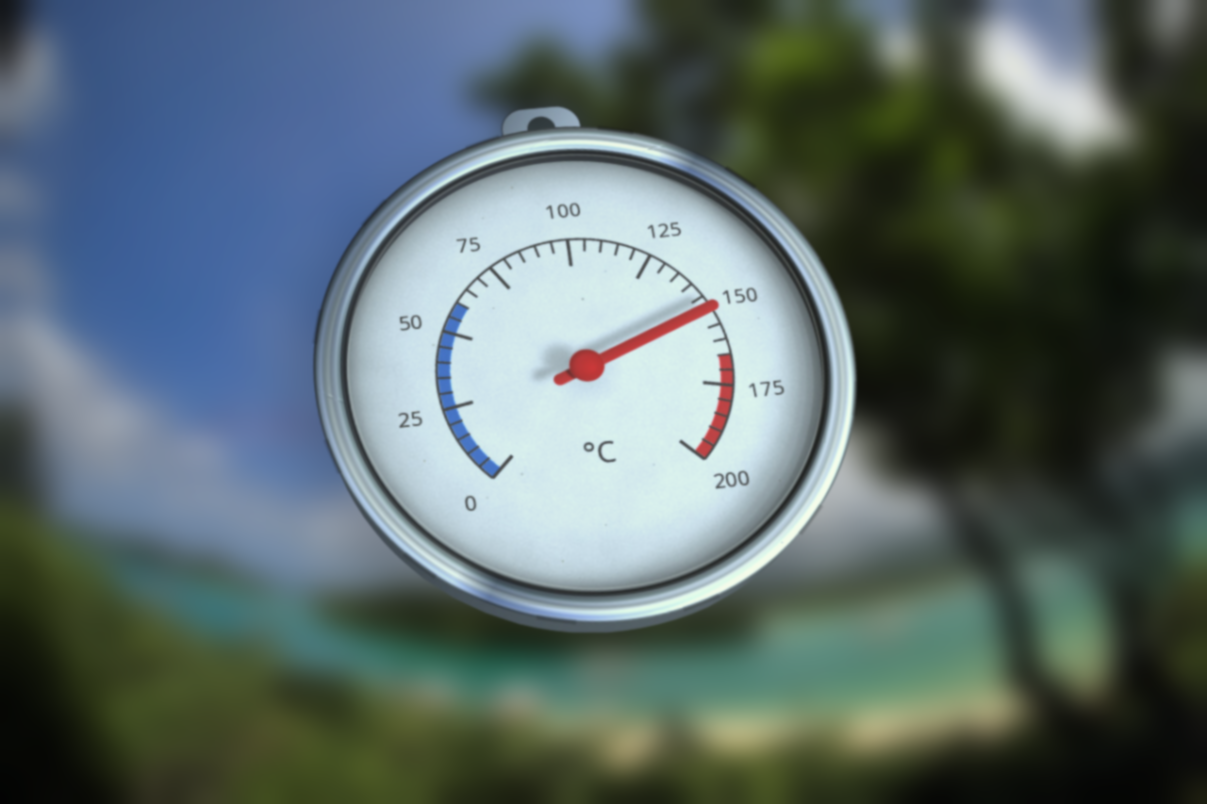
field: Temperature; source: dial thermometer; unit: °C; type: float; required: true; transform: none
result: 150 °C
